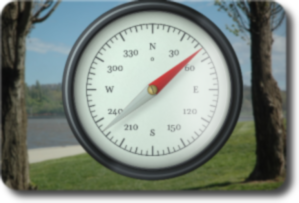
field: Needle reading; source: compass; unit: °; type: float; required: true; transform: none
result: 50 °
